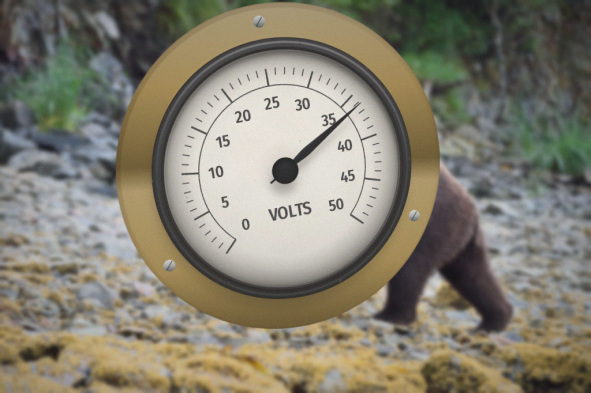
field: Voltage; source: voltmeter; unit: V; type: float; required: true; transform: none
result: 36 V
